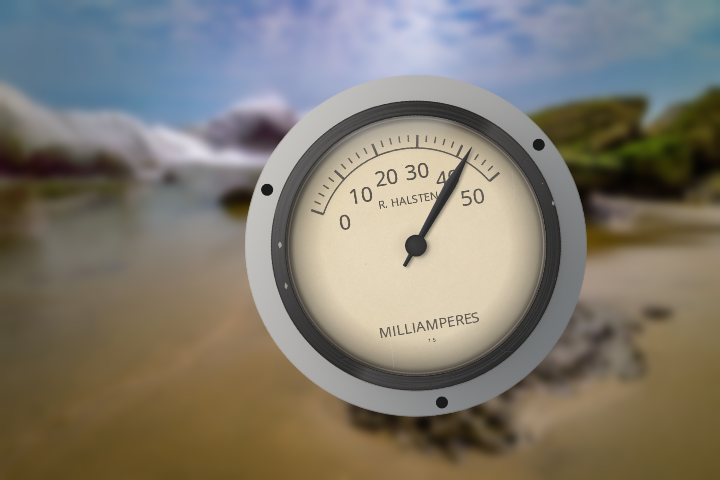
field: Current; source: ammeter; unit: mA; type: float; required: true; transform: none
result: 42 mA
